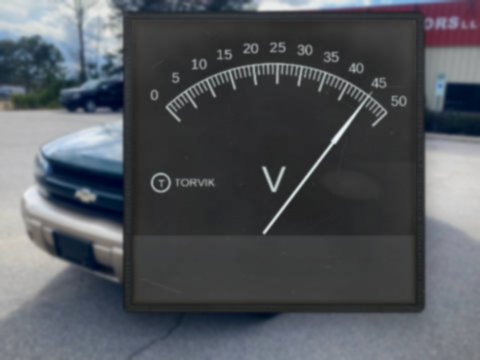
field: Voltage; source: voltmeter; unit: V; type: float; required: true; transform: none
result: 45 V
